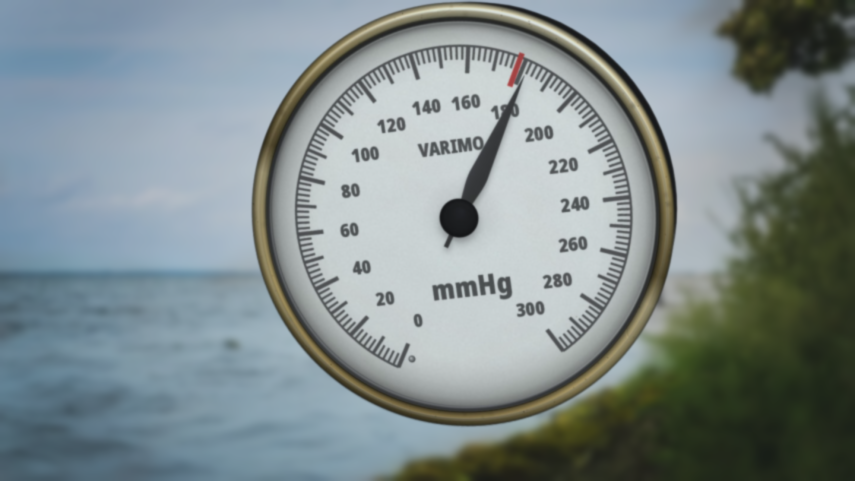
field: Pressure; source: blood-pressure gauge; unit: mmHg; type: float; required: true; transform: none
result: 182 mmHg
